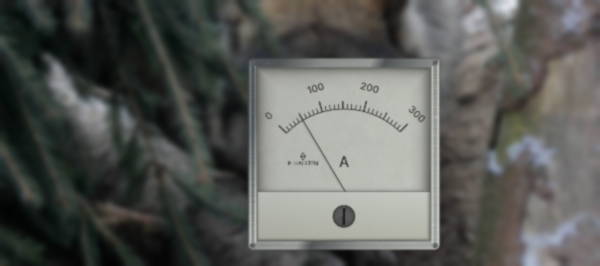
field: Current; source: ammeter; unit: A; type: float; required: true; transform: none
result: 50 A
